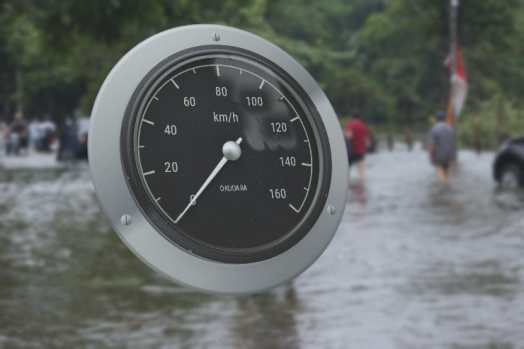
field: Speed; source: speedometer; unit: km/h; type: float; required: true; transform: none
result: 0 km/h
